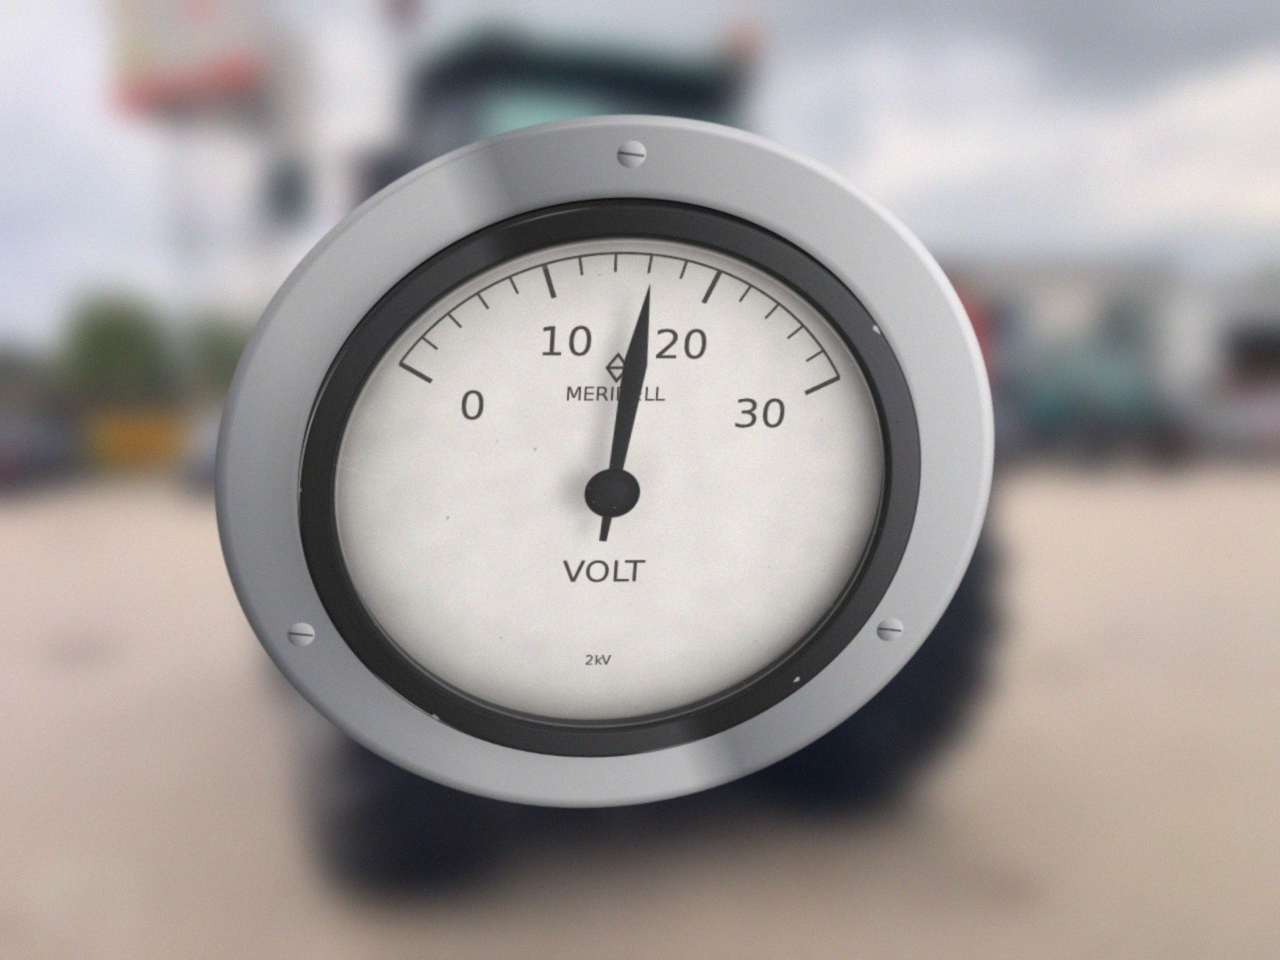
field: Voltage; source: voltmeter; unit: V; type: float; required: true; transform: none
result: 16 V
